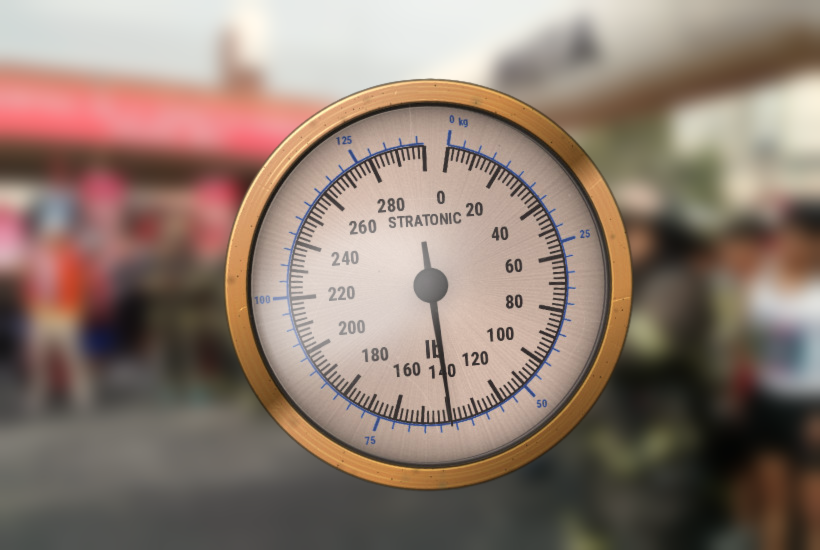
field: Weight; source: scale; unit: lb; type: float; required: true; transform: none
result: 140 lb
